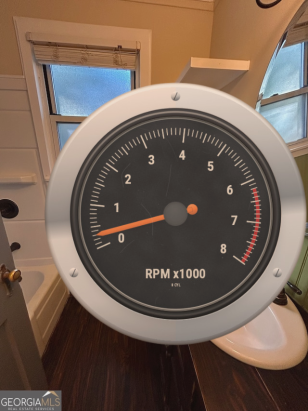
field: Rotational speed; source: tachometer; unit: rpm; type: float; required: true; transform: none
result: 300 rpm
